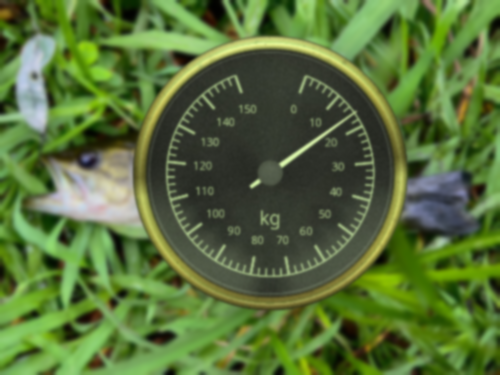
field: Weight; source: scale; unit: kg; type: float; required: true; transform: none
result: 16 kg
